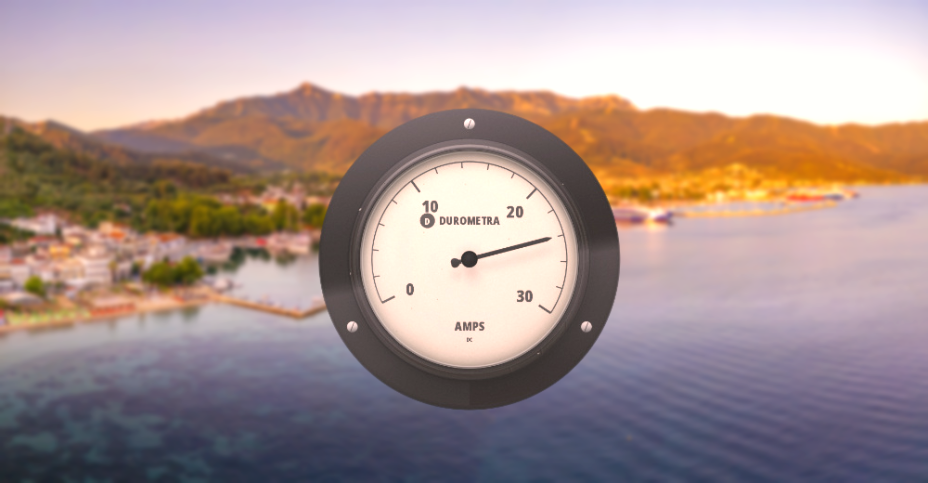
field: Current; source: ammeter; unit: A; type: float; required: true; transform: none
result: 24 A
